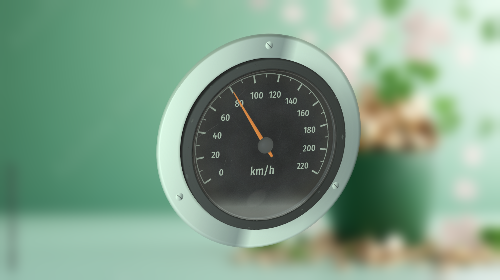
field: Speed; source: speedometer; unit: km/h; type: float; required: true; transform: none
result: 80 km/h
